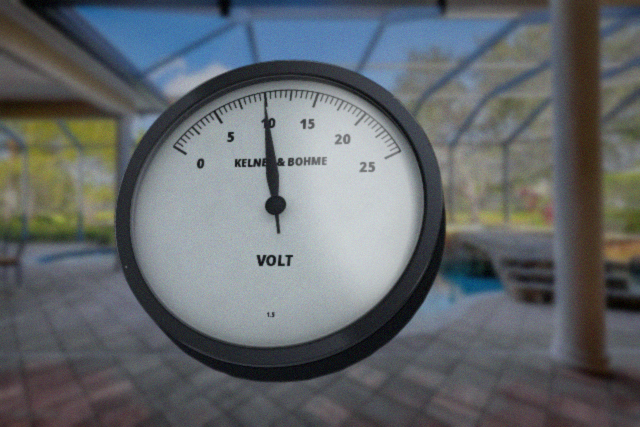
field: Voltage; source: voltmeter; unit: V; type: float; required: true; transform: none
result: 10 V
